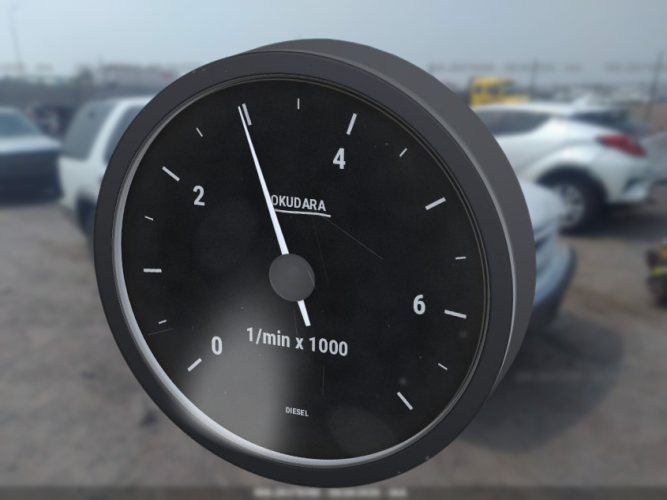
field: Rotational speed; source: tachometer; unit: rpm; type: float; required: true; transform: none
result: 3000 rpm
